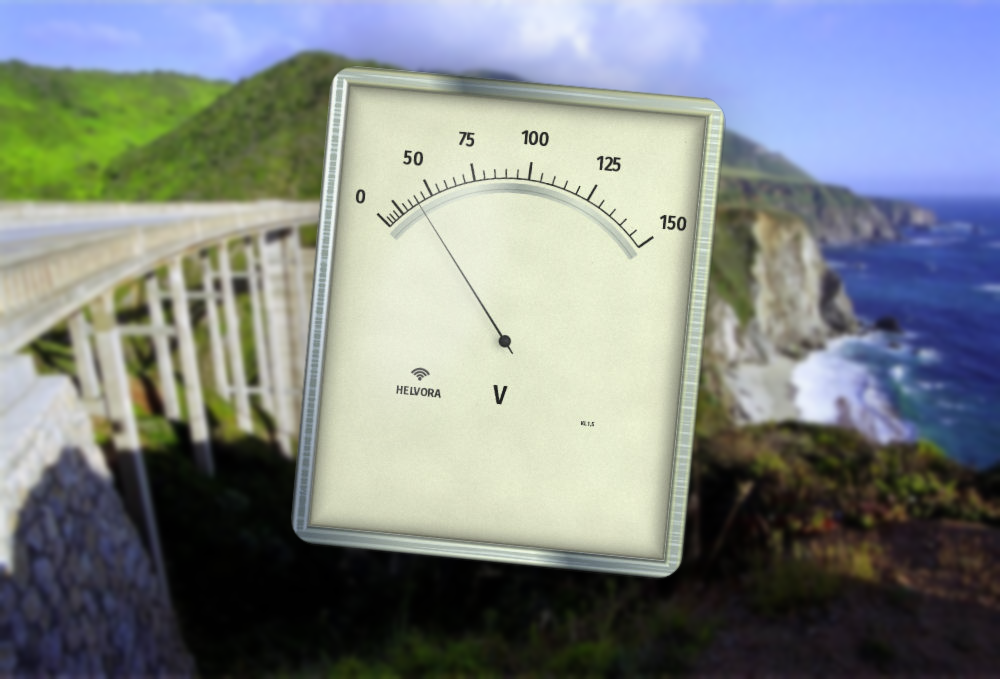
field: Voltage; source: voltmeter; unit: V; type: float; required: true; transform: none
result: 40 V
